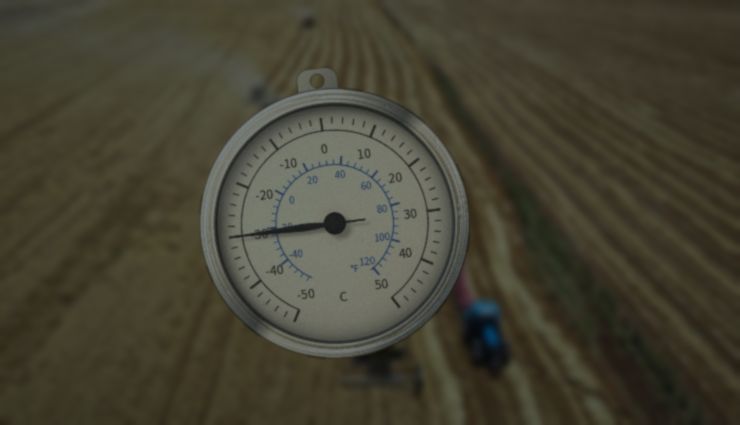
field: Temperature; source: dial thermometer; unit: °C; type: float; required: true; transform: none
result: -30 °C
